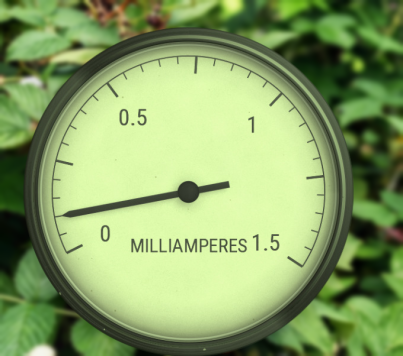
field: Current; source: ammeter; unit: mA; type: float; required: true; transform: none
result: 0.1 mA
